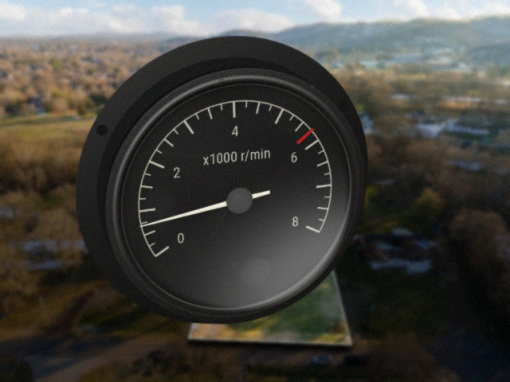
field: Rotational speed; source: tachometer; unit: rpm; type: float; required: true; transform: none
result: 750 rpm
